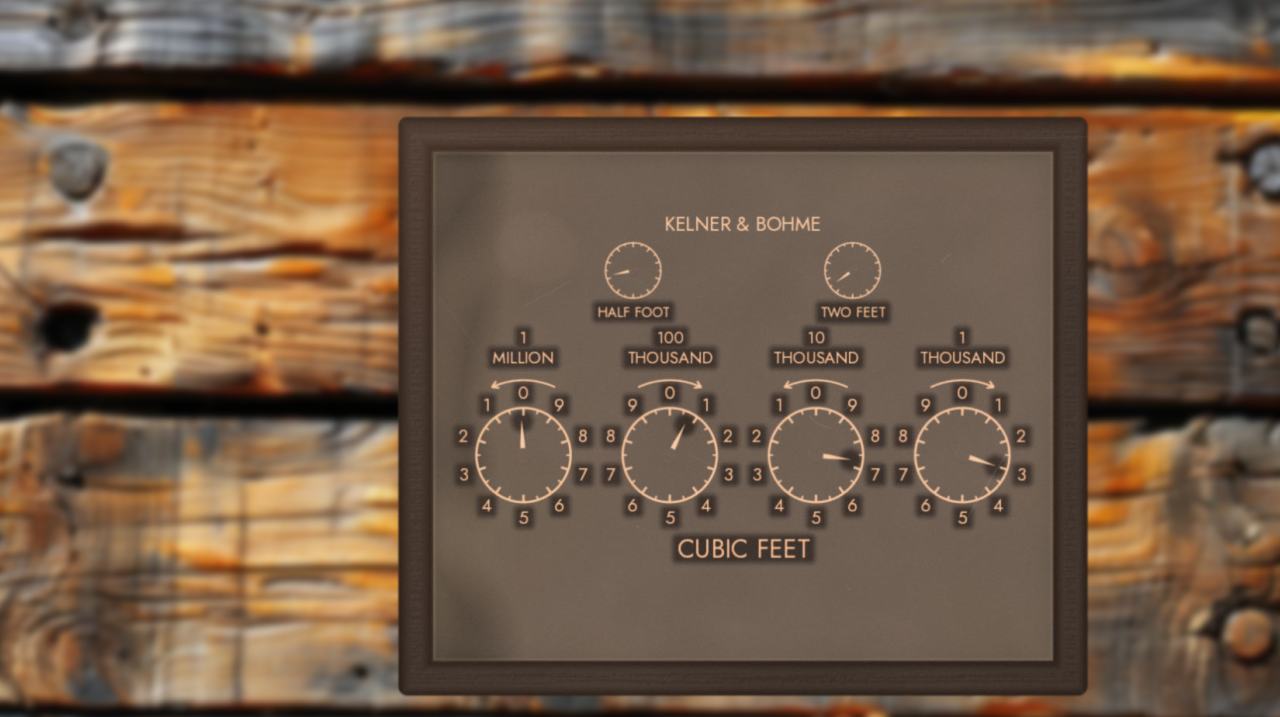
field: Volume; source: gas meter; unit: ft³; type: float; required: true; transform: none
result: 7300 ft³
